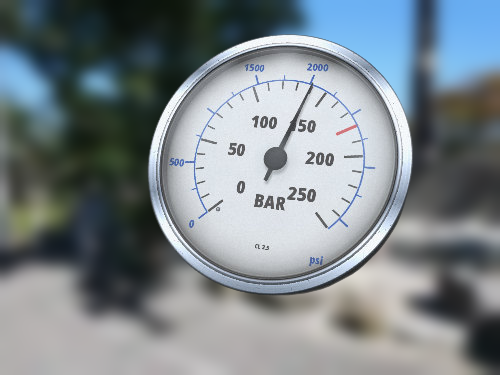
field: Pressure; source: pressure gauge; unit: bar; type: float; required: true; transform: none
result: 140 bar
